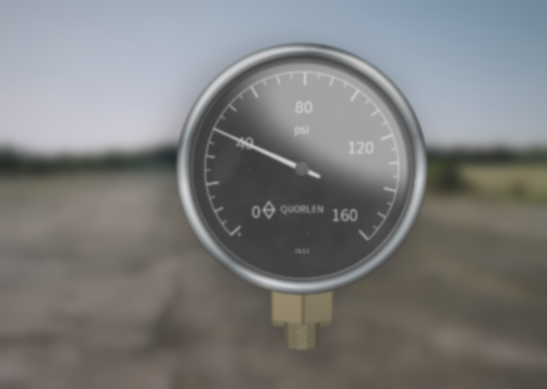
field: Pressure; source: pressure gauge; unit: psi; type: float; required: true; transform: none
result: 40 psi
